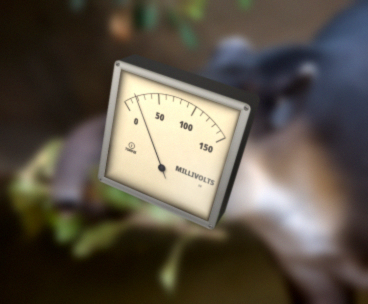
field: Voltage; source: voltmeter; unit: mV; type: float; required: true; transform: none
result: 20 mV
